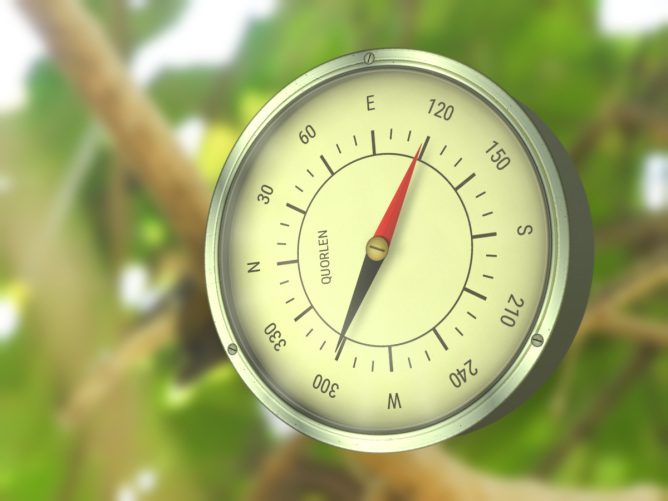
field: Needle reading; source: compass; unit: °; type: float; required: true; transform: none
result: 120 °
